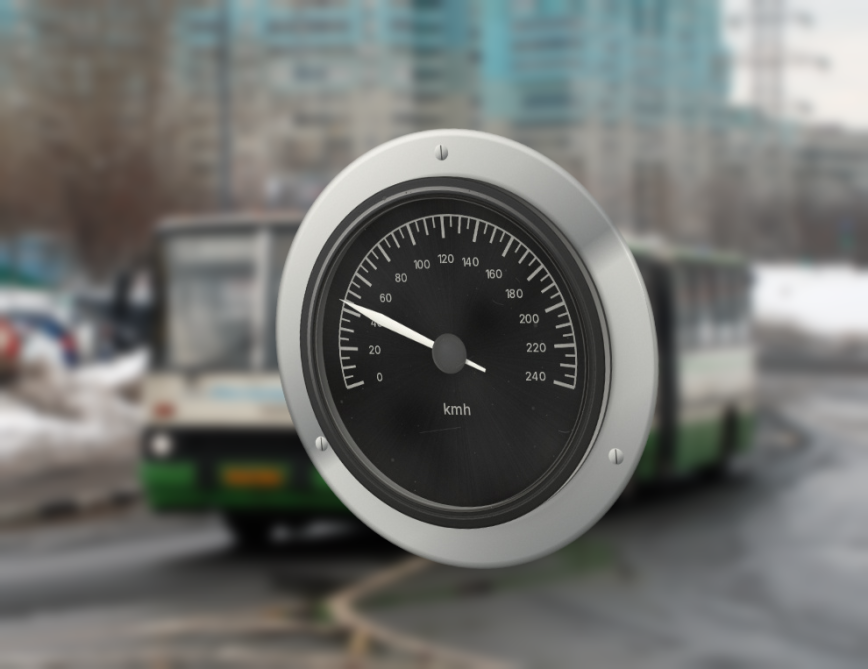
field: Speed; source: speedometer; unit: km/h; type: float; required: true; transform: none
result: 45 km/h
